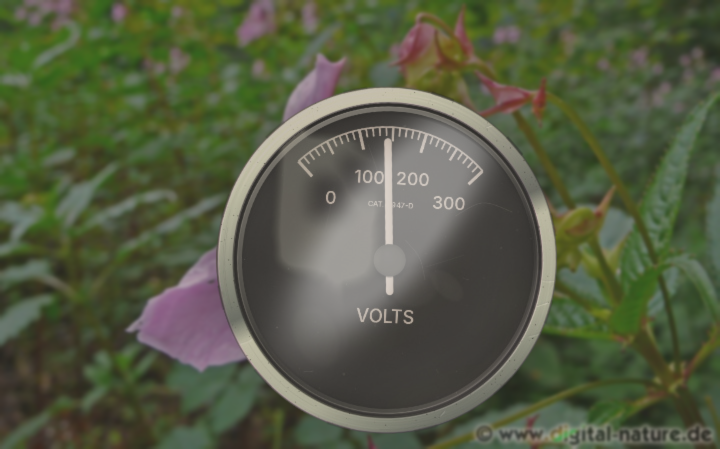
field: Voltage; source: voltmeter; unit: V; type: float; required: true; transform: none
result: 140 V
